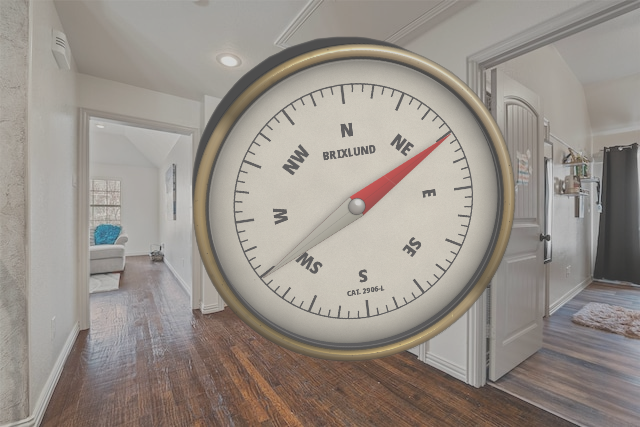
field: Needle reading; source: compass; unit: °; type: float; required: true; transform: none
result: 60 °
